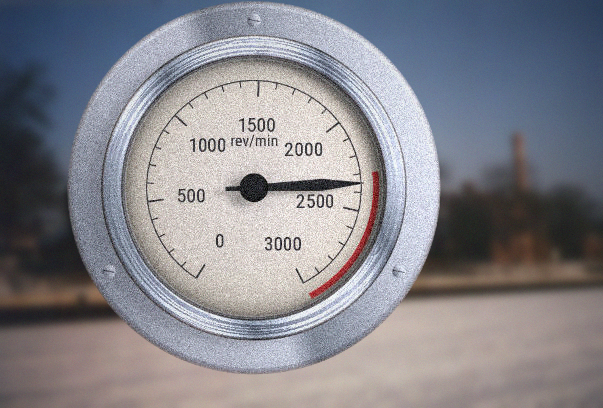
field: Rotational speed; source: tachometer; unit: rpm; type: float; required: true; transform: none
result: 2350 rpm
